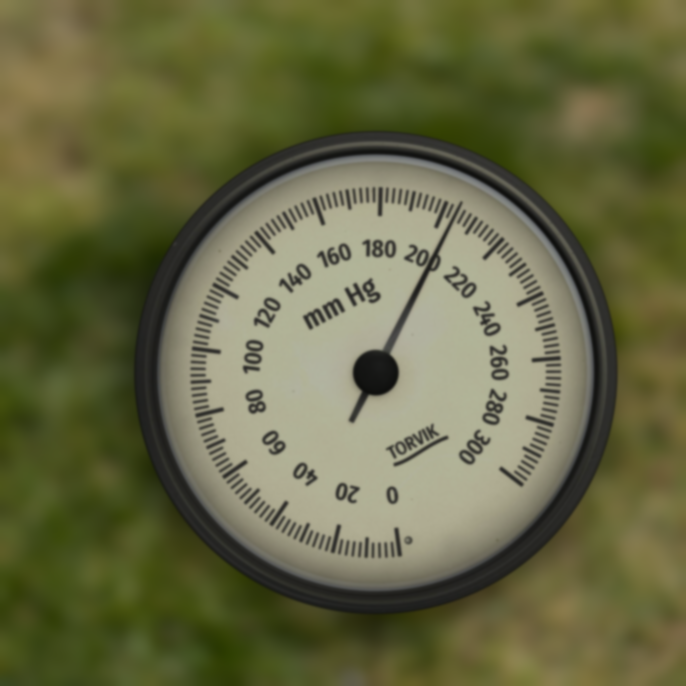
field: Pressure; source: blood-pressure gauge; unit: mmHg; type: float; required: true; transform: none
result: 204 mmHg
